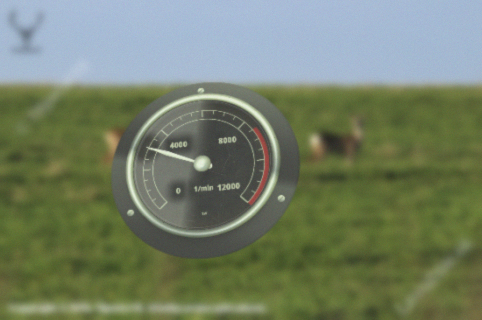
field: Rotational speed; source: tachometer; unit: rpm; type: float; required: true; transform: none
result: 3000 rpm
